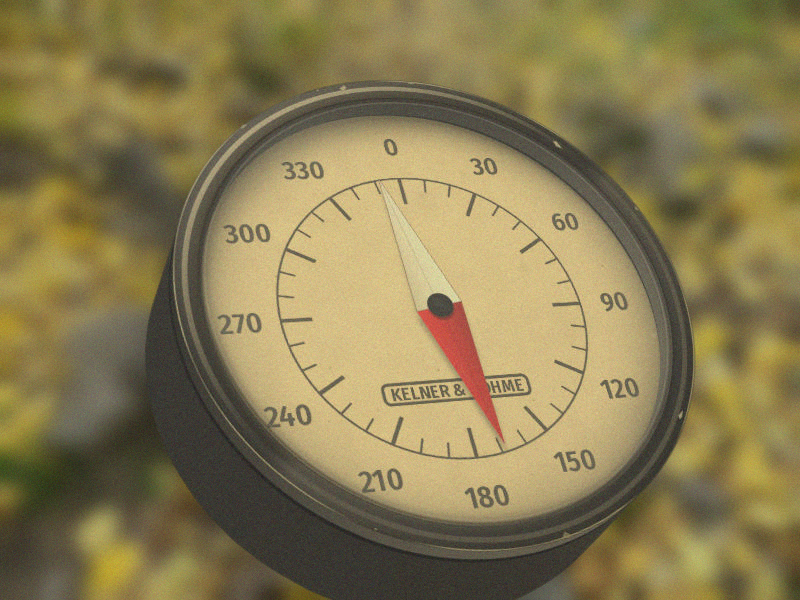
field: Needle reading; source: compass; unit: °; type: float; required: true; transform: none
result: 170 °
